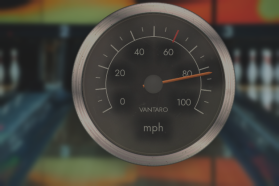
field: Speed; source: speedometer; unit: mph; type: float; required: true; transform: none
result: 82.5 mph
